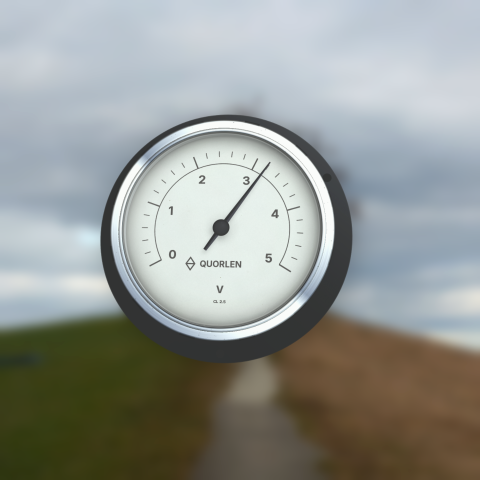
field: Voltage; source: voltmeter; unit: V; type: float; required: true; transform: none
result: 3.2 V
